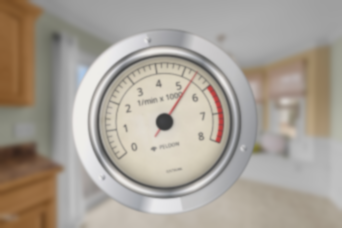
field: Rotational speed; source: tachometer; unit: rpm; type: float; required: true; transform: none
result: 5400 rpm
